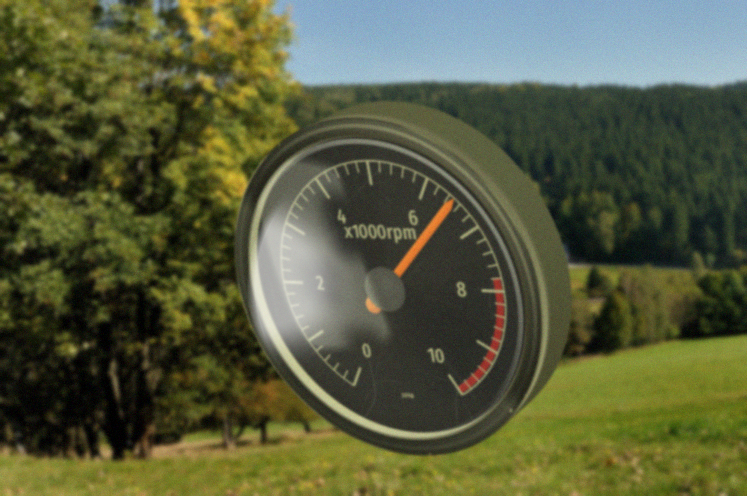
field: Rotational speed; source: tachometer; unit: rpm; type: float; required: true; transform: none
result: 6500 rpm
